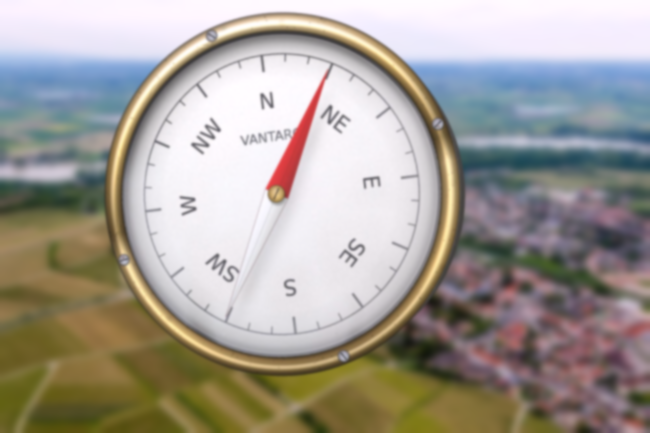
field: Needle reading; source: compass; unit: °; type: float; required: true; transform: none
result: 30 °
